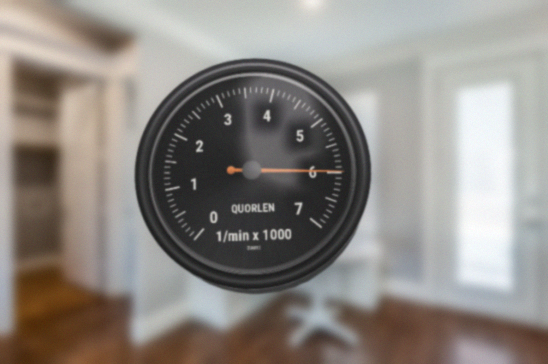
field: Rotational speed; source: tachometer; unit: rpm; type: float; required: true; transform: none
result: 6000 rpm
